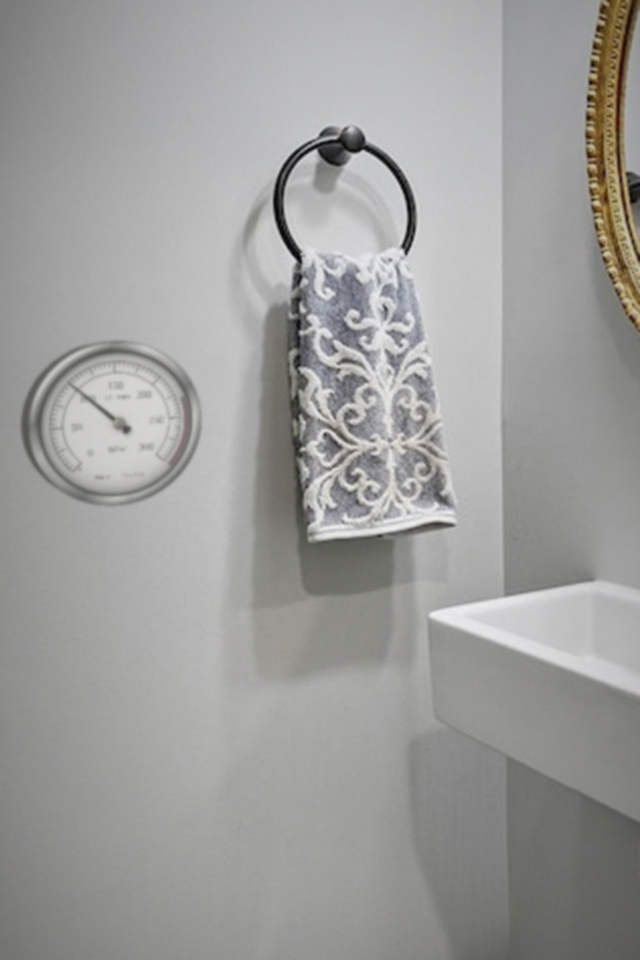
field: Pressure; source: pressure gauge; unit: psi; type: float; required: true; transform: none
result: 100 psi
